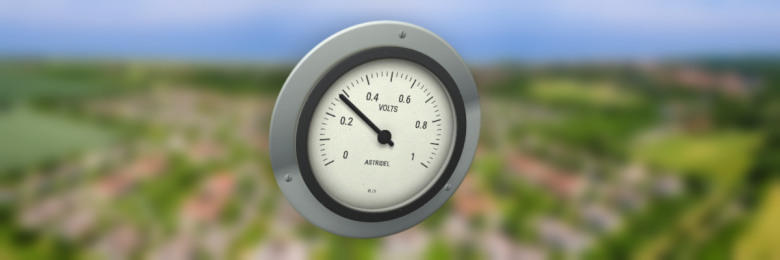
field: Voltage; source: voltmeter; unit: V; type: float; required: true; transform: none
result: 0.28 V
